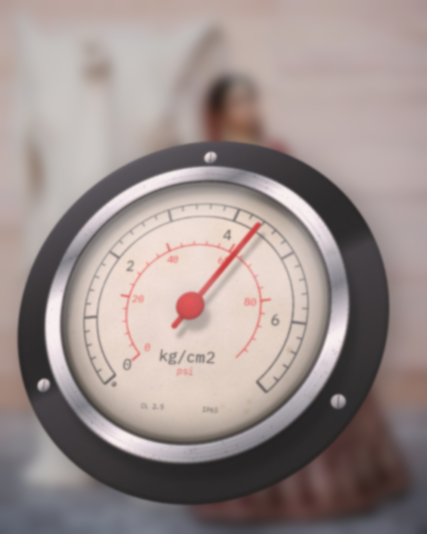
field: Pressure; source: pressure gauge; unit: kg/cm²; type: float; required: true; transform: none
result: 4.4 kg/cm²
